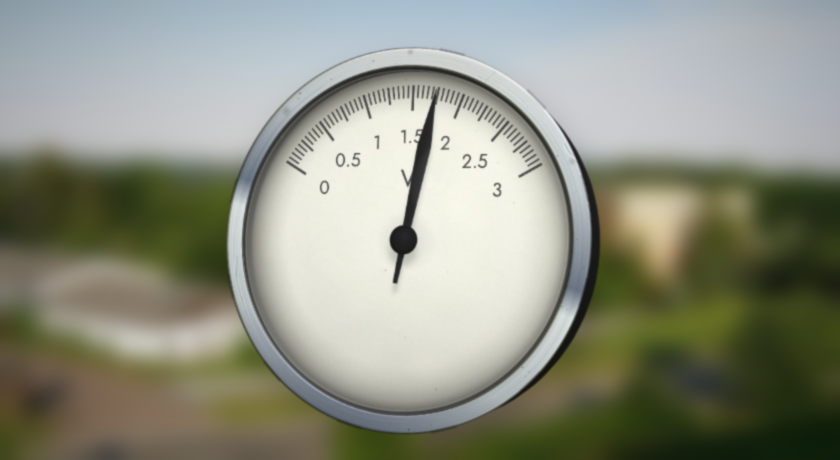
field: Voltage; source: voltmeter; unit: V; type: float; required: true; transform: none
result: 1.75 V
